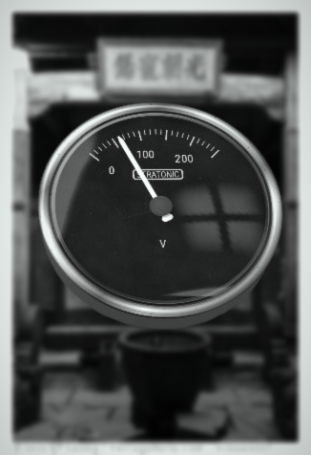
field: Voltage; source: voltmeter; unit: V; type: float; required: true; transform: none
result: 60 V
